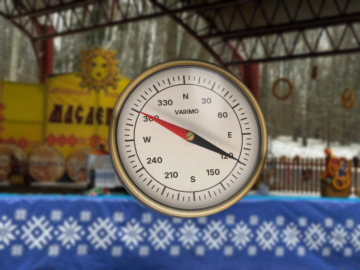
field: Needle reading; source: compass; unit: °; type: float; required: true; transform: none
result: 300 °
